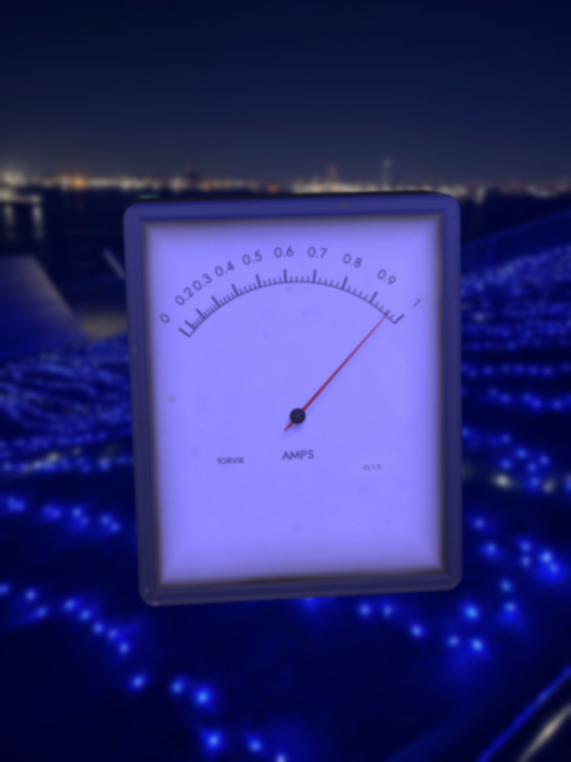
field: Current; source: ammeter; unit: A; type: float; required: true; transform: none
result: 0.96 A
